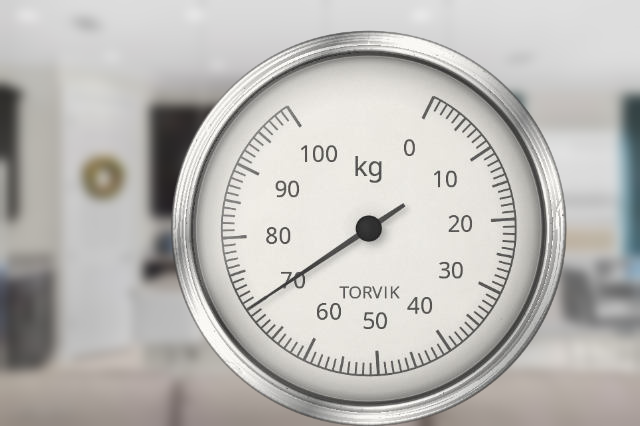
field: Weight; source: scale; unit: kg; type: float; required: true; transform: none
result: 70 kg
